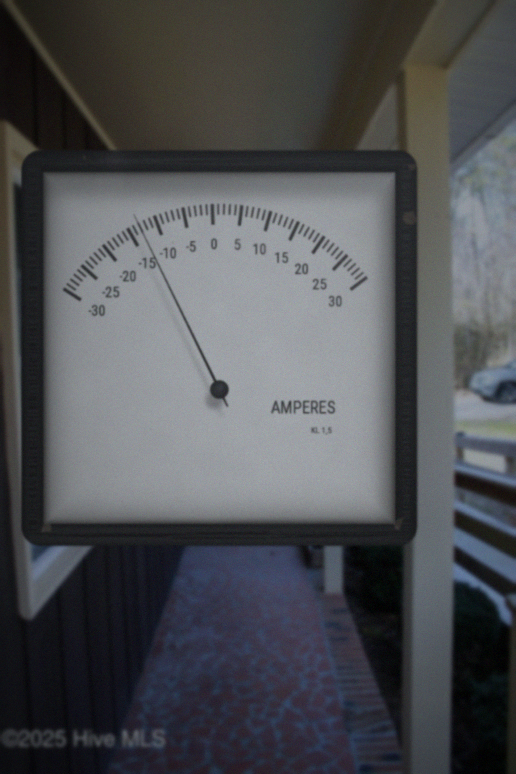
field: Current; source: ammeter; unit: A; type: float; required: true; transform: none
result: -13 A
